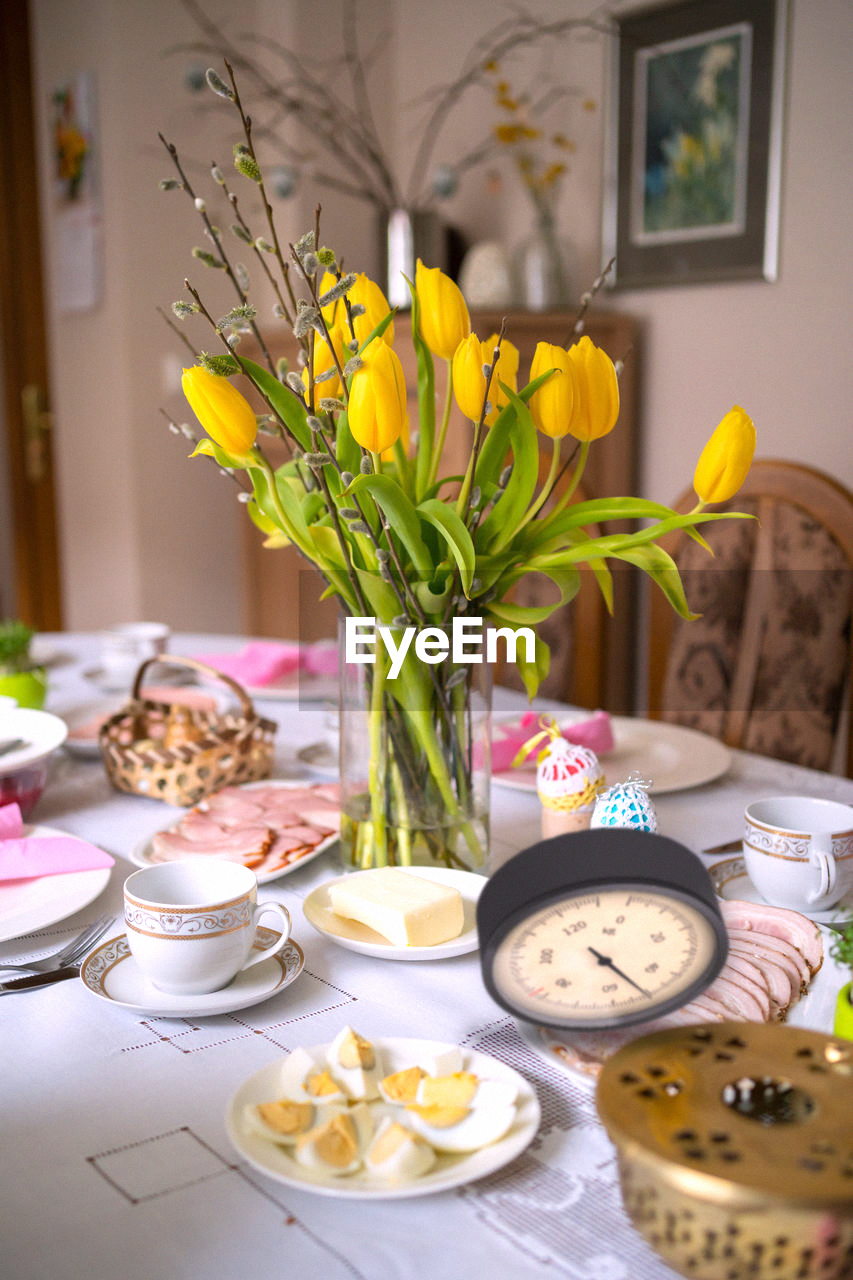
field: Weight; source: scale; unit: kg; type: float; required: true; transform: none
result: 50 kg
